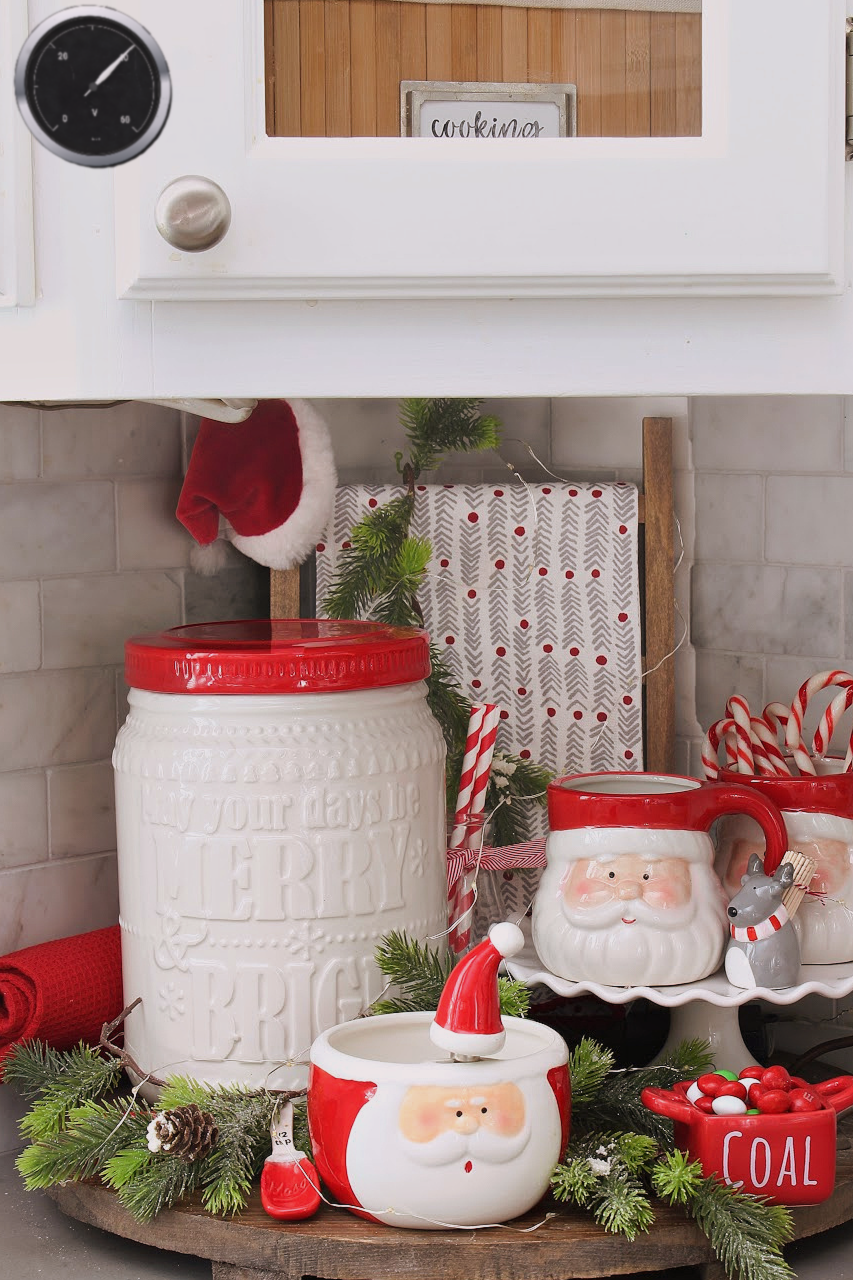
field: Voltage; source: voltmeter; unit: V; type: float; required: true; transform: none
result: 40 V
